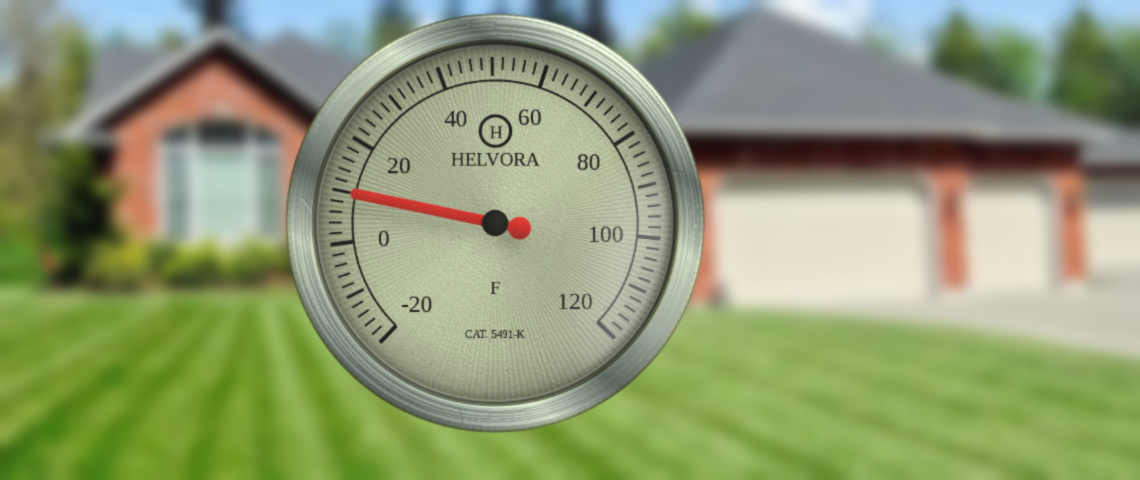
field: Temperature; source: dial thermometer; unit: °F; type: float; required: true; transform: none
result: 10 °F
